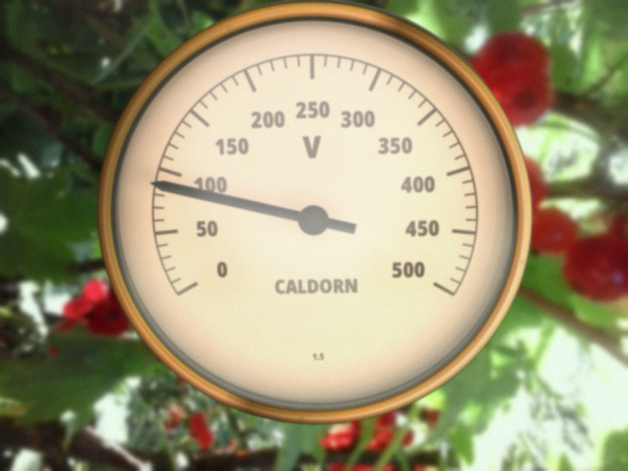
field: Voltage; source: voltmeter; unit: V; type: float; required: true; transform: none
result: 90 V
